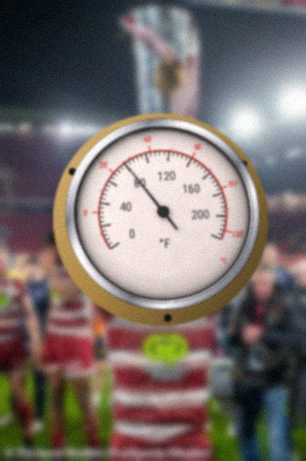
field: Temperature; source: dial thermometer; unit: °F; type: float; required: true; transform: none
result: 80 °F
